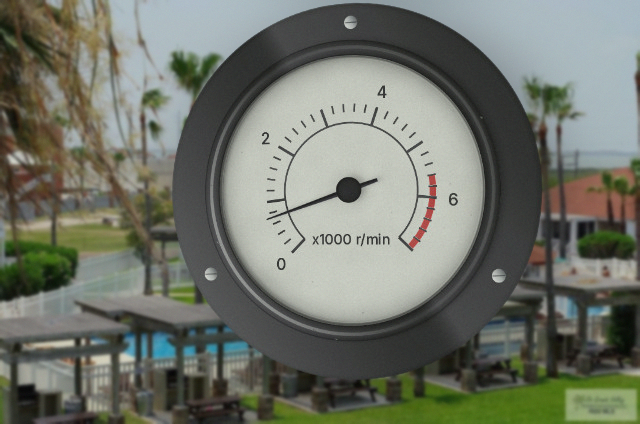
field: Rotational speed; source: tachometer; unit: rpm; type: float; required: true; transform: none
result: 700 rpm
